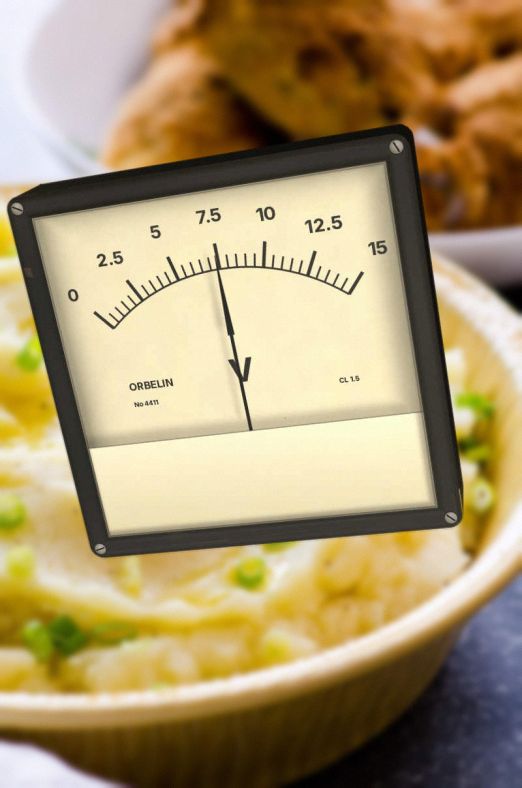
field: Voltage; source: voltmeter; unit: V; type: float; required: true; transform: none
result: 7.5 V
